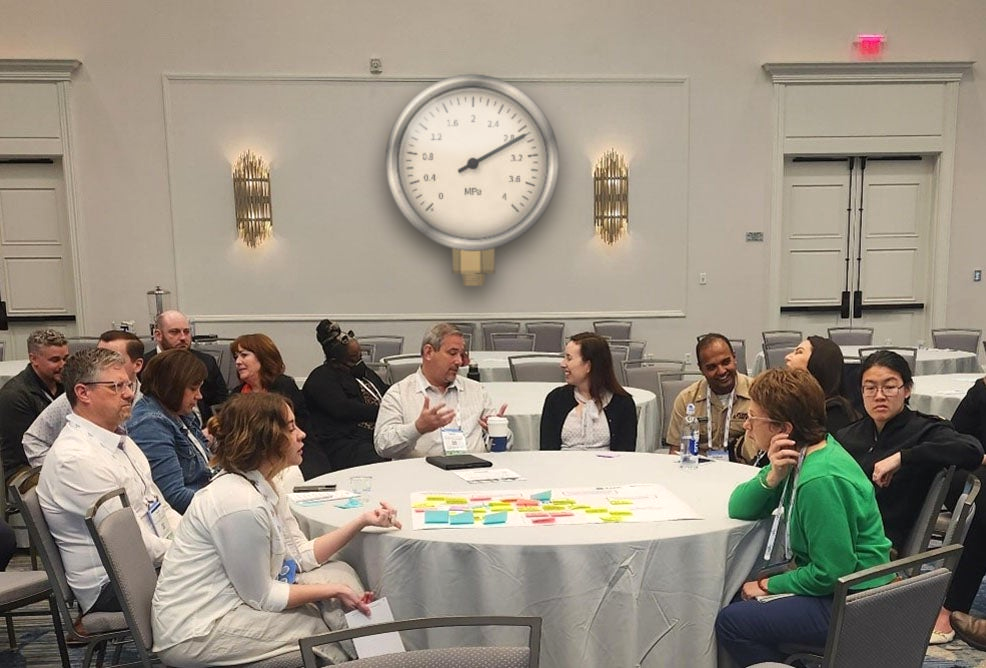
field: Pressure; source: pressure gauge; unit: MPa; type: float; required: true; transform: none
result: 2.9 MPa
